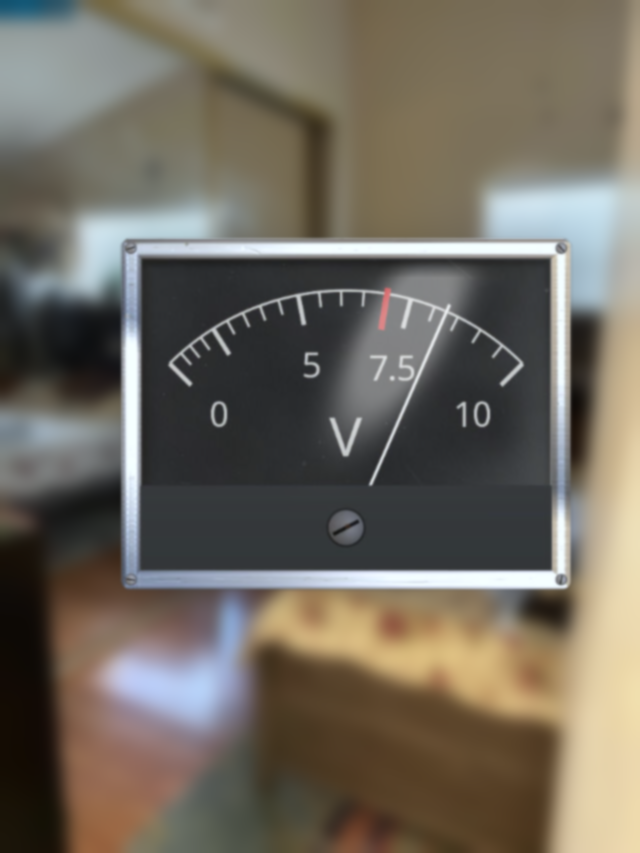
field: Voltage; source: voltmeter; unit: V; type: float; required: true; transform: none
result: 8.25 V
